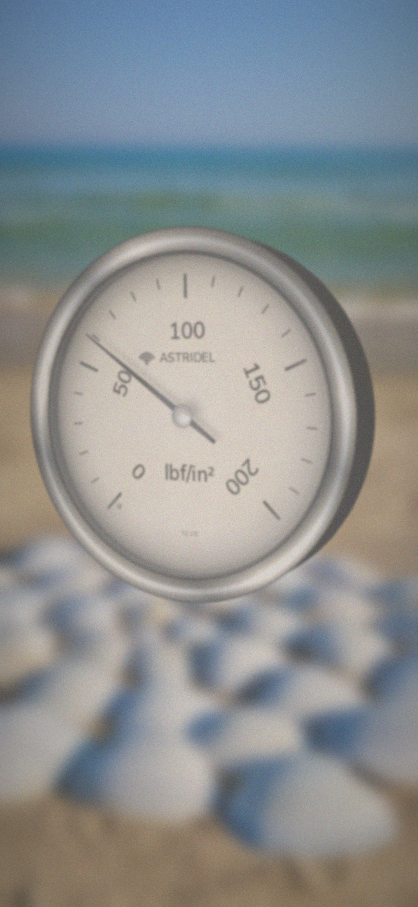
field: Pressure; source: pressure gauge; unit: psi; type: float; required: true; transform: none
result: 60 psi
